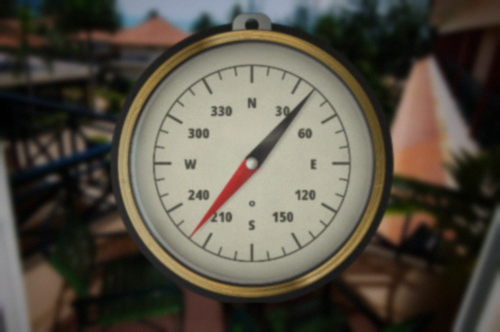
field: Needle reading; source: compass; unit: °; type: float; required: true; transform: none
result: 220 °
